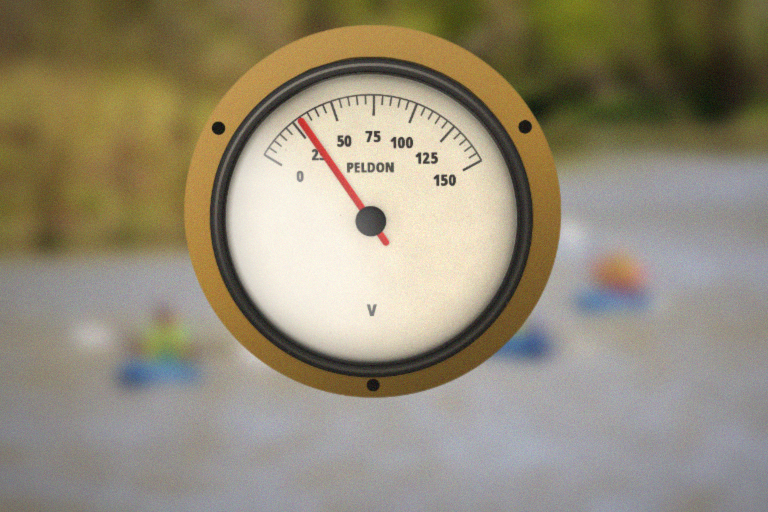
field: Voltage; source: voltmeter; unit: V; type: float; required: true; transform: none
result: 30 V
